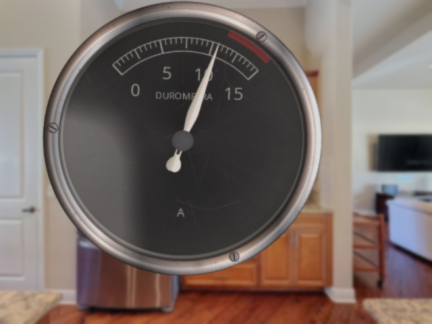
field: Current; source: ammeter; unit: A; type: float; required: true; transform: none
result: 10.5 A
